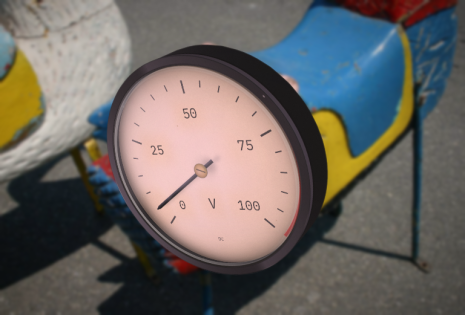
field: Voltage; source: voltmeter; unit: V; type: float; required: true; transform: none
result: 5 V
